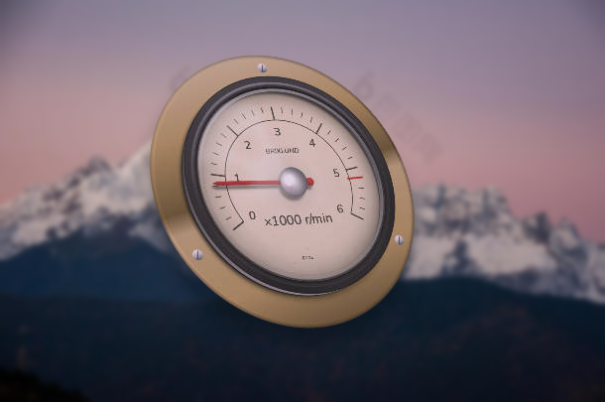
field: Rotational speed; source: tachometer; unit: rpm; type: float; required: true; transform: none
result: 800 rpm
